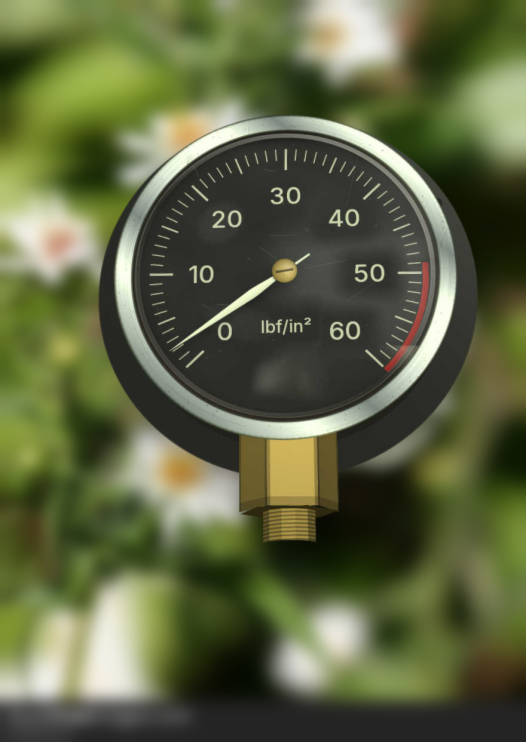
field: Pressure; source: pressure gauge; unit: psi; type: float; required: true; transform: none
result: 2 psi
